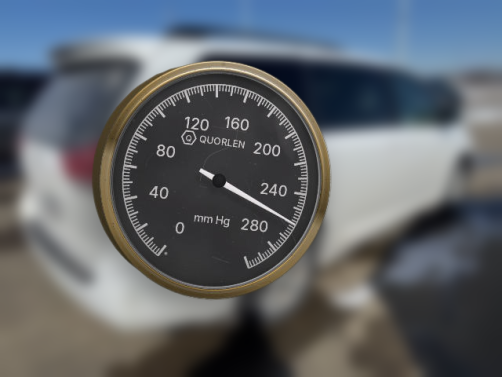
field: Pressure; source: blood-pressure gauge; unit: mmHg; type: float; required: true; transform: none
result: 260 mmHg
